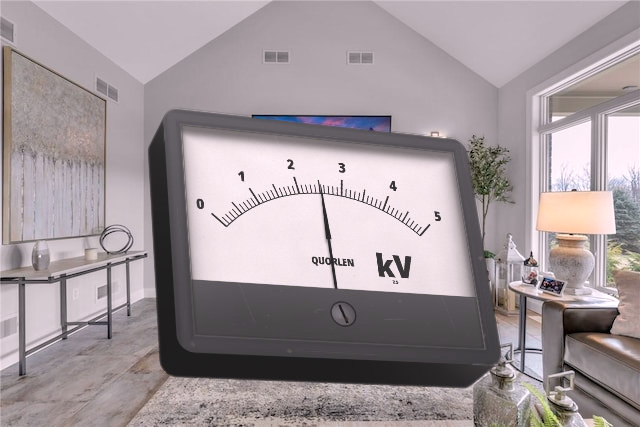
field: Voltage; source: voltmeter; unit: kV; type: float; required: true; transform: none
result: 2.5 kV
